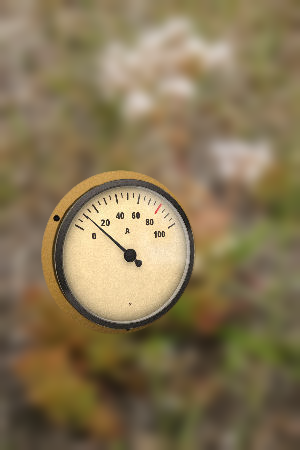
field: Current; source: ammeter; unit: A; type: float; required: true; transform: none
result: 10 A
